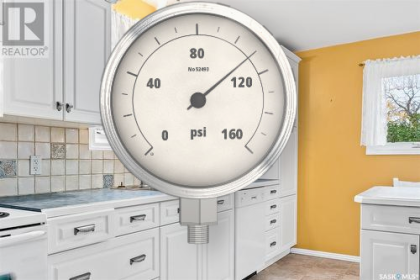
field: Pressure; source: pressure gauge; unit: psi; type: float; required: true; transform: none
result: 110 psi
